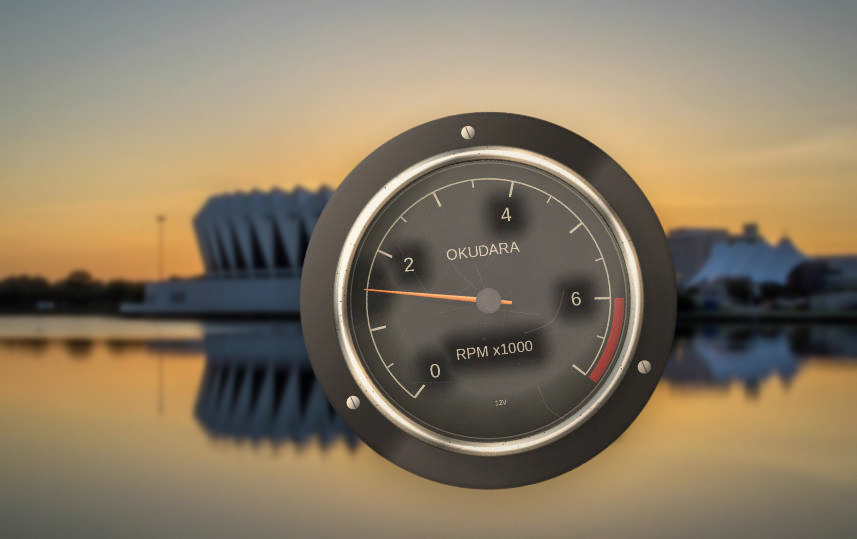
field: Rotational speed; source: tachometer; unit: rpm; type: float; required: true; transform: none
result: 1500 rpm
